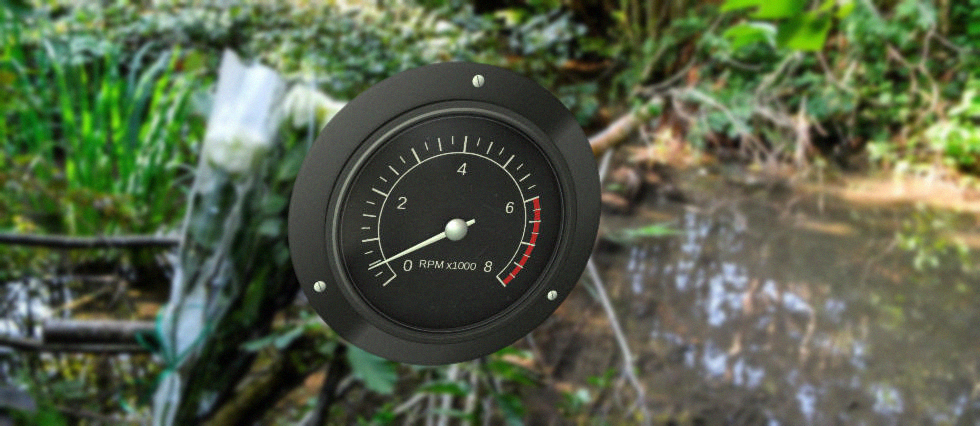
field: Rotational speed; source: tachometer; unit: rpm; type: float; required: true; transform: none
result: 500 rpm
